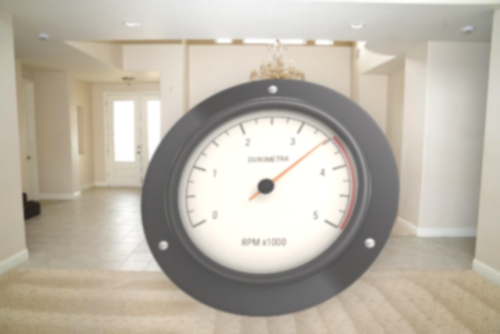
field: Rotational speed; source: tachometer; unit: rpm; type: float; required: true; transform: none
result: 3500 rpm
